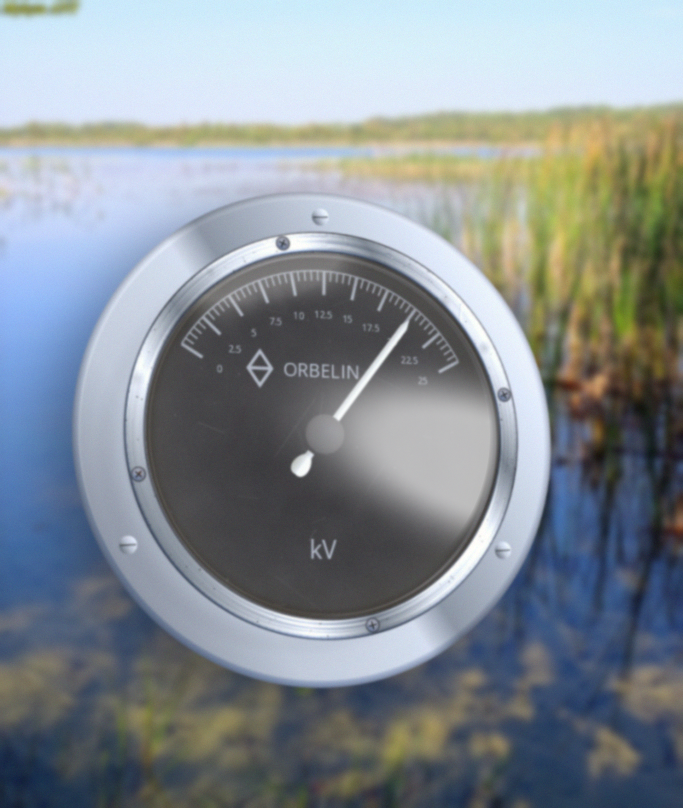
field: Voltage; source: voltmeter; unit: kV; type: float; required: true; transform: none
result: 20 kV
